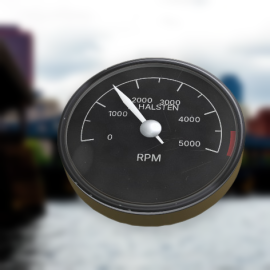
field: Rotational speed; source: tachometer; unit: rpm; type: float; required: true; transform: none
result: 1500 rpm
